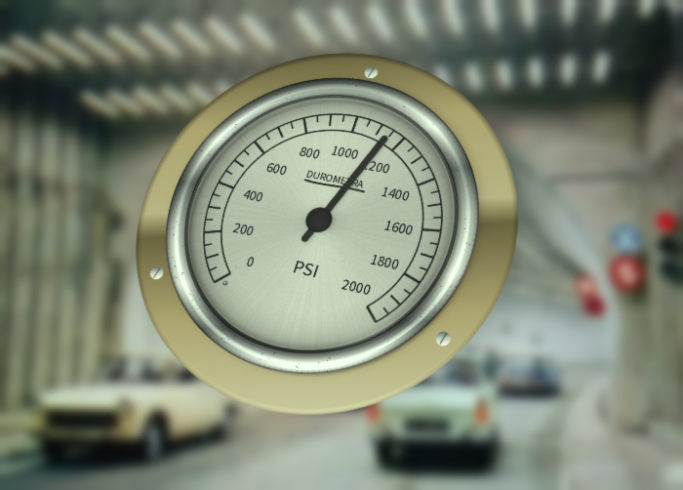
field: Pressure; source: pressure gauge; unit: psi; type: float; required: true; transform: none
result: 1150 psi
